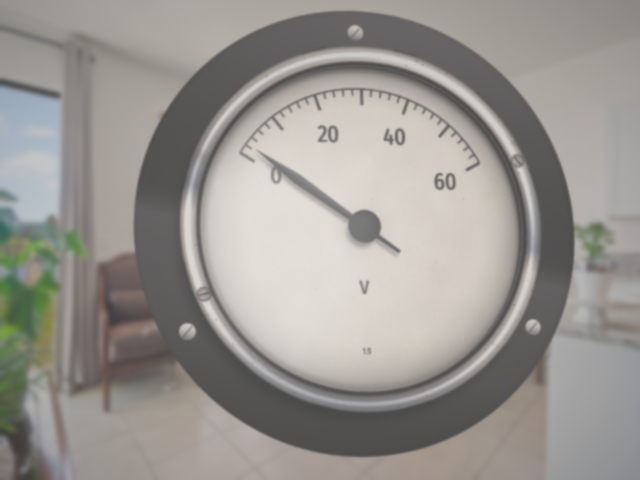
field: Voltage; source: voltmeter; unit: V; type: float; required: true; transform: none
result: 2 V
